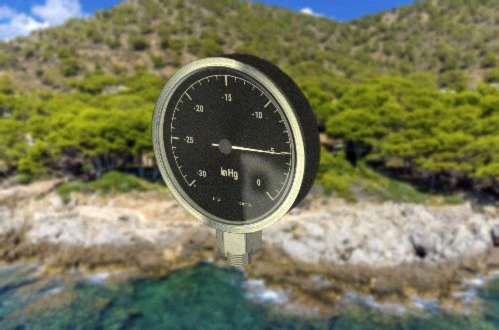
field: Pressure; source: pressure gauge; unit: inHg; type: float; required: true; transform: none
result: -5 inHg
